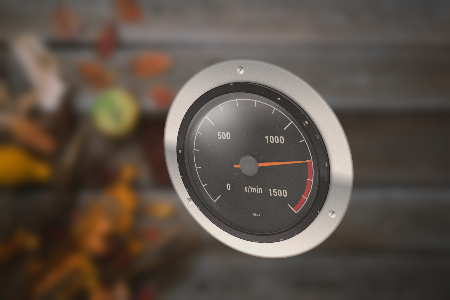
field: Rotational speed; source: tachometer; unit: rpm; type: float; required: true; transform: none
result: 1200 rpm
